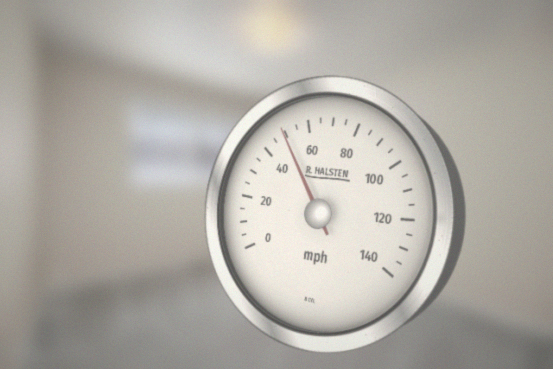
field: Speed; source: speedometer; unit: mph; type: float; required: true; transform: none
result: 50 mph
